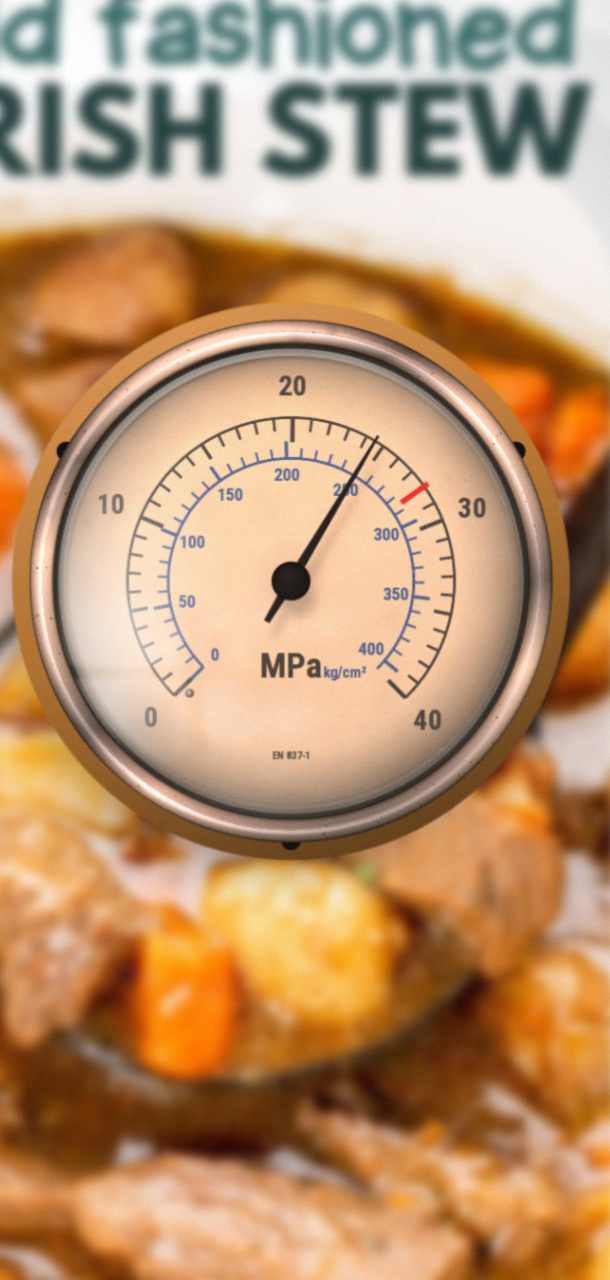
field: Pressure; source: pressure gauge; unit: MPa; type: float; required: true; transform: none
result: 24.5 MPa
